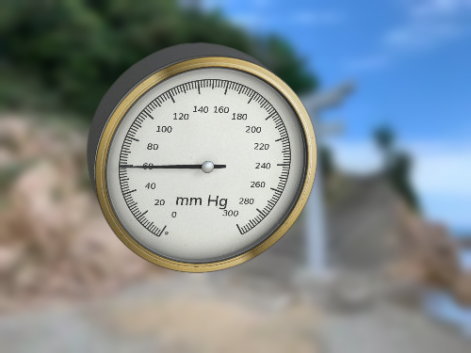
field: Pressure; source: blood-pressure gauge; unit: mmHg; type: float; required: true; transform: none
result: 60 mmHg
